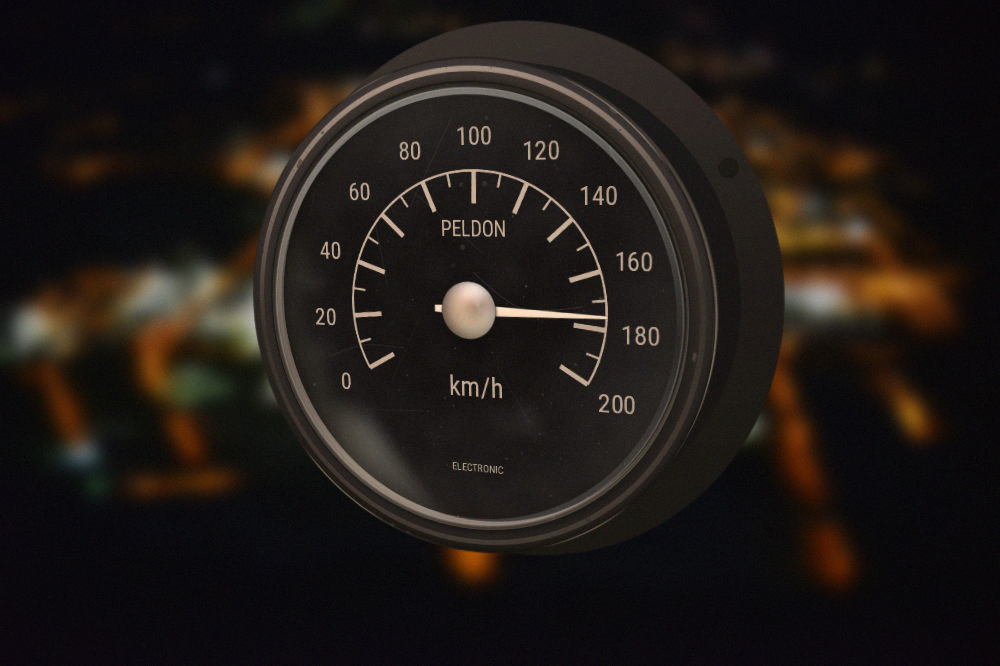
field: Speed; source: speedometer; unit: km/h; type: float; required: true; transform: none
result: 175 km/h
